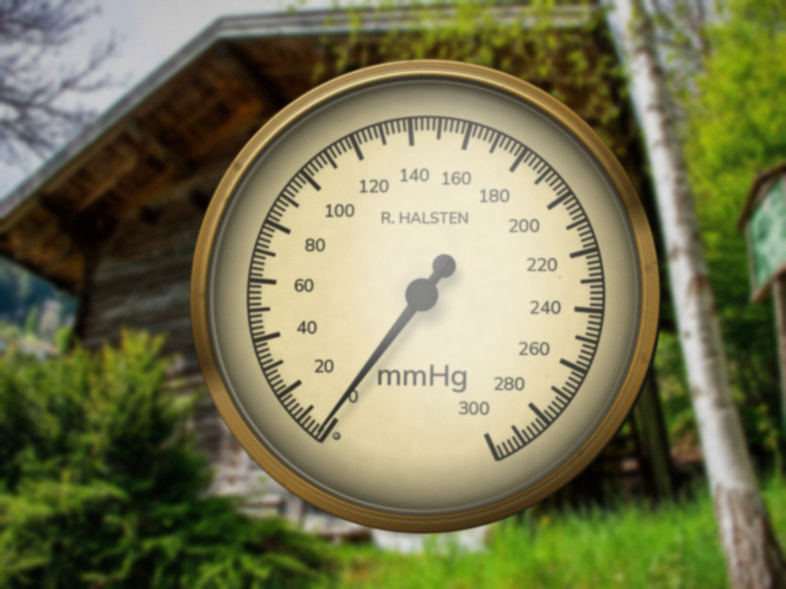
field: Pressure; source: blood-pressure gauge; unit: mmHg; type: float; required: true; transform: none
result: 2 mmHg
